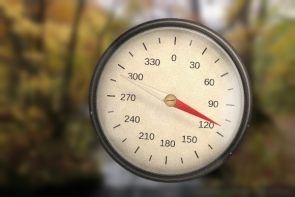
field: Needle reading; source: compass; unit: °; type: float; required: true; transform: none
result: 112.5 °
